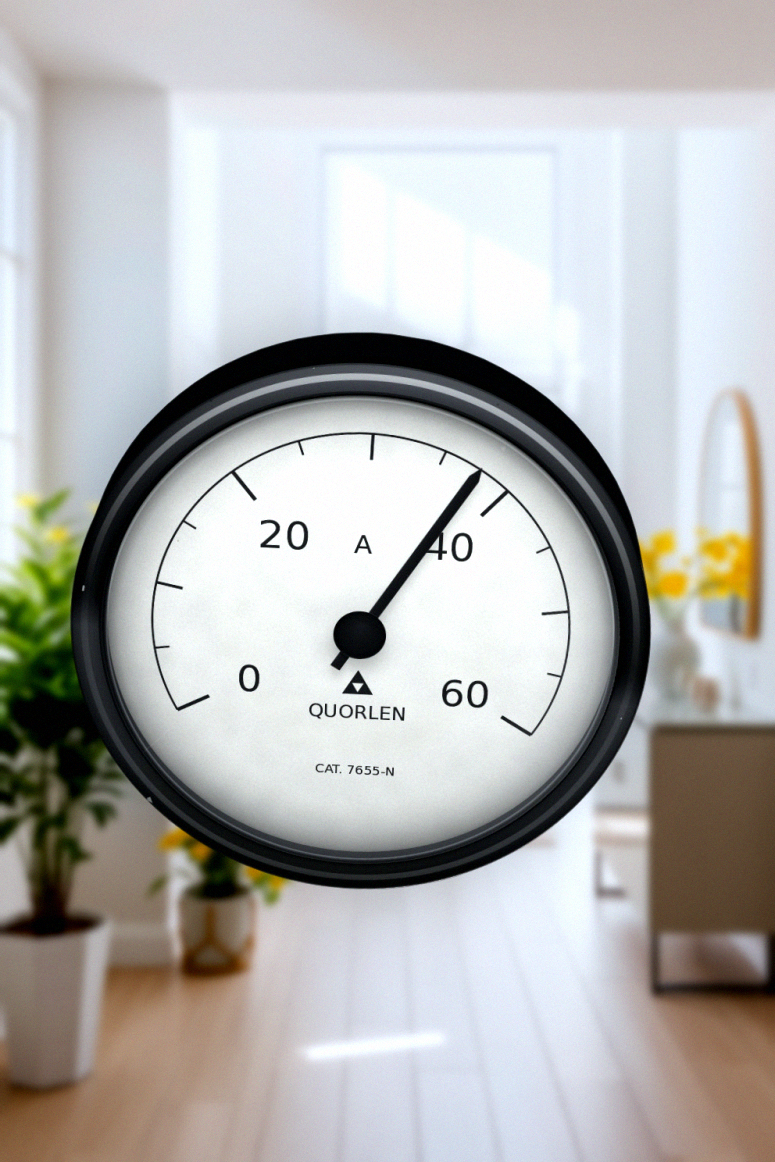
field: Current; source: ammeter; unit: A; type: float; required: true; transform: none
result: 37.5 A
